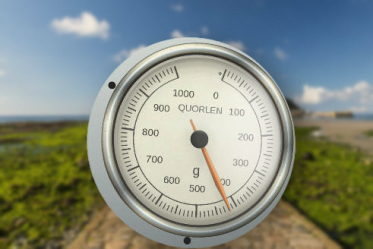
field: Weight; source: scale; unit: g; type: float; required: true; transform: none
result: 420 g
